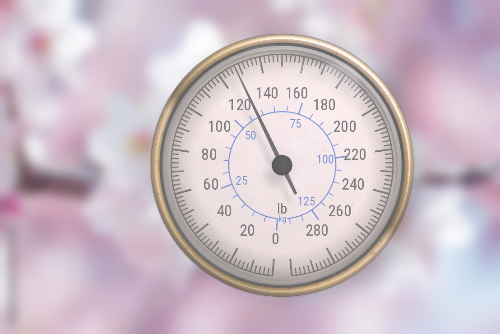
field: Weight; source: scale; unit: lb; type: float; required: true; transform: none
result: 128 lb
